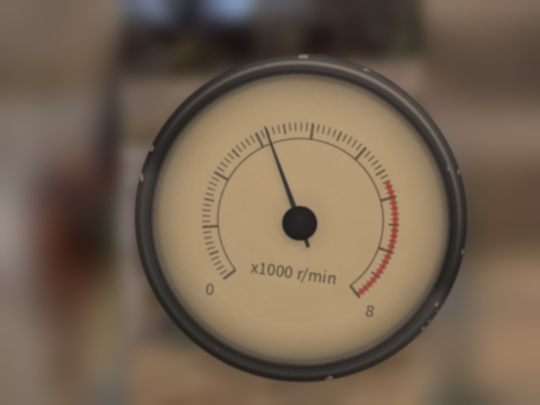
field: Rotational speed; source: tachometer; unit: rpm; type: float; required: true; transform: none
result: 3200 rpm
